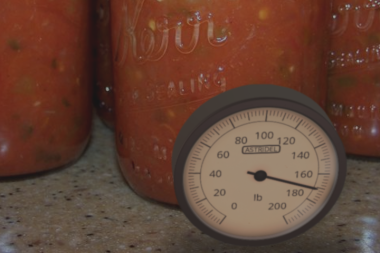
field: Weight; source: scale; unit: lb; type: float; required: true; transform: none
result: 170 lb
